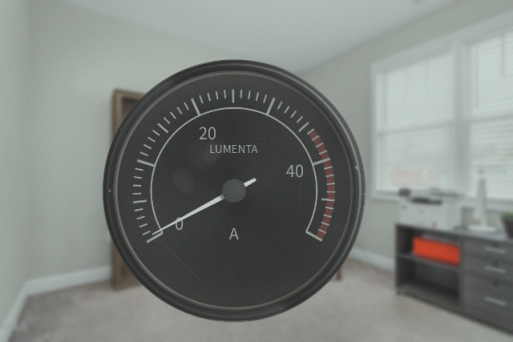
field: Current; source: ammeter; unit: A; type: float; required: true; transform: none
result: 0.5 A
